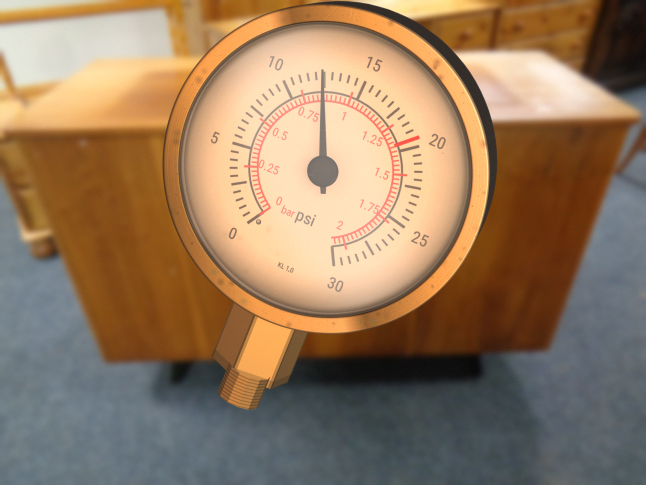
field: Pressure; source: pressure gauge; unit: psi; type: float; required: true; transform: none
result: 12.5 psi
